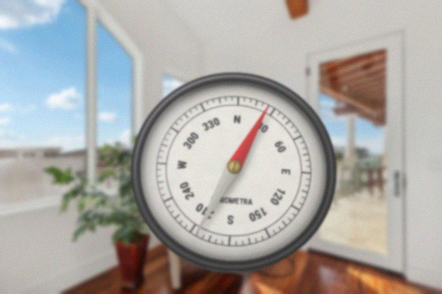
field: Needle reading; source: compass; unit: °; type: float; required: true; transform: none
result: 25 °
